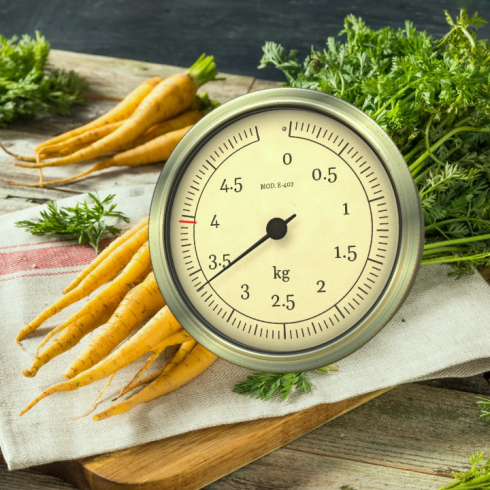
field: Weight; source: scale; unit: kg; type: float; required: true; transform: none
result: 3.35 kg
